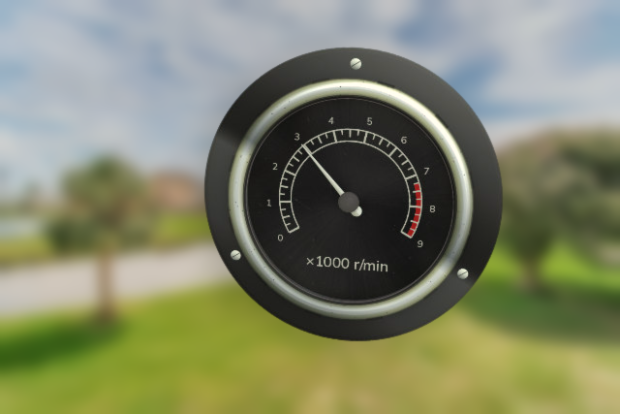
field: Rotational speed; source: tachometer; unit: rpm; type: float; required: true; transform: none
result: 3000 rpm
